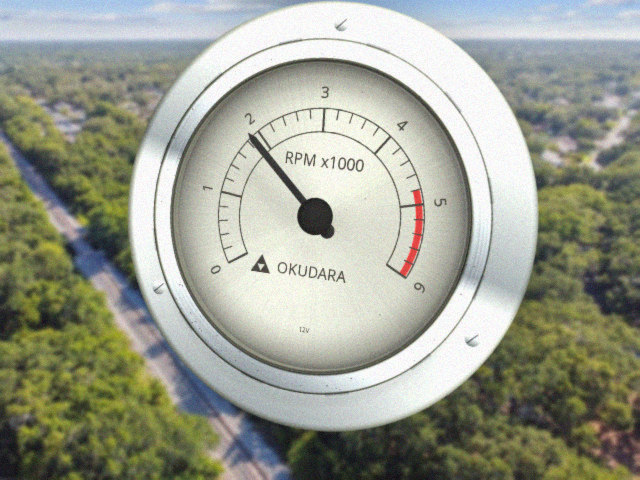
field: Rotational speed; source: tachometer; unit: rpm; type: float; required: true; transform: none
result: 1900 rpm
